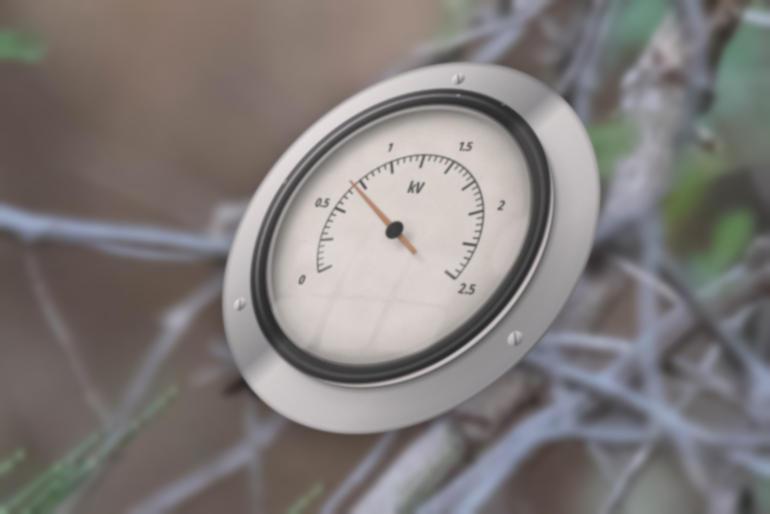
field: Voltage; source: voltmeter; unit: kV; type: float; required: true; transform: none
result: 0.7 kV
